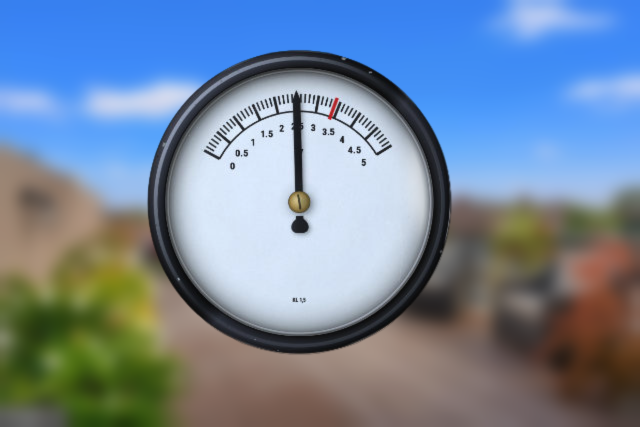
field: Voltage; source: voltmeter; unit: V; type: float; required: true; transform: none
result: 2.5 V
